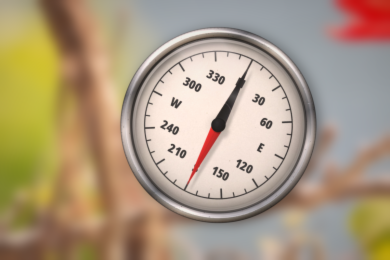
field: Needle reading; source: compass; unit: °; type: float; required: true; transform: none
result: 180 °
